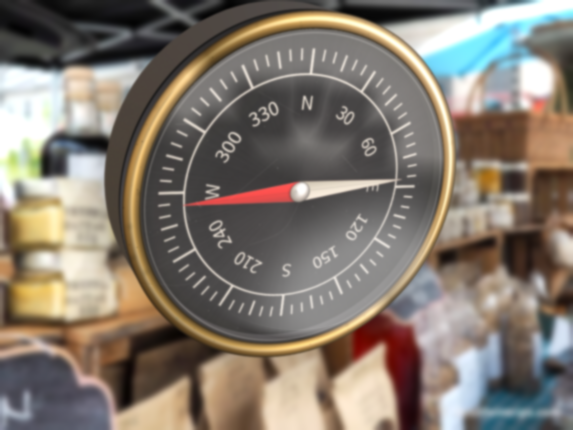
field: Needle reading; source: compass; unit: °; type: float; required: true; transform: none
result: 265 °
